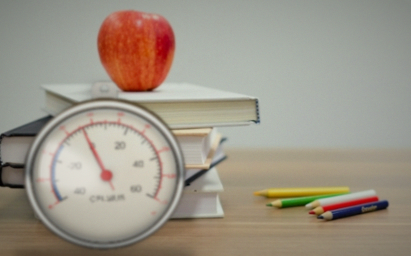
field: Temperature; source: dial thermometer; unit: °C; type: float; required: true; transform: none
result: 0 °C
